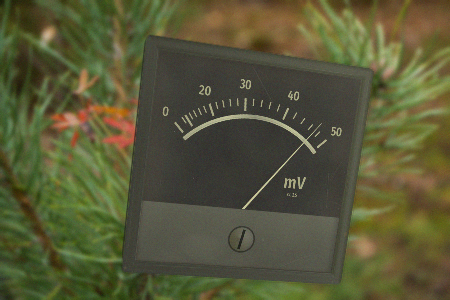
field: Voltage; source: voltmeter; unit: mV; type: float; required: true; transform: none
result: 47 mV
